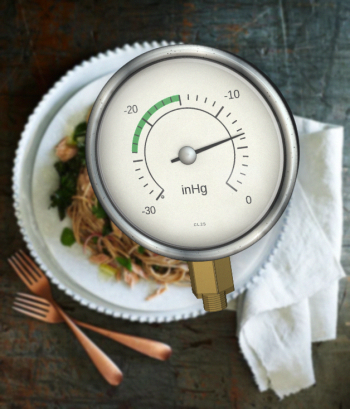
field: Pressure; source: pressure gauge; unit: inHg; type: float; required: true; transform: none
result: -6.5 inHg
